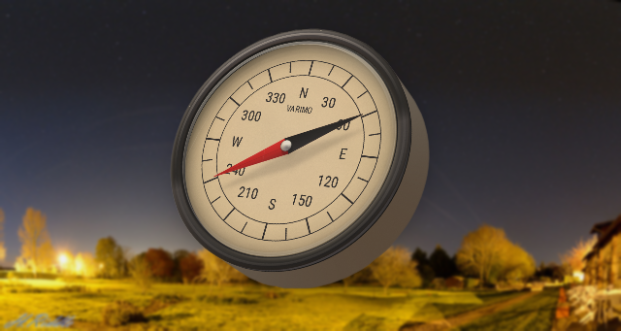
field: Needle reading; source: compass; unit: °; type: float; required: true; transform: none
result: 240 °
